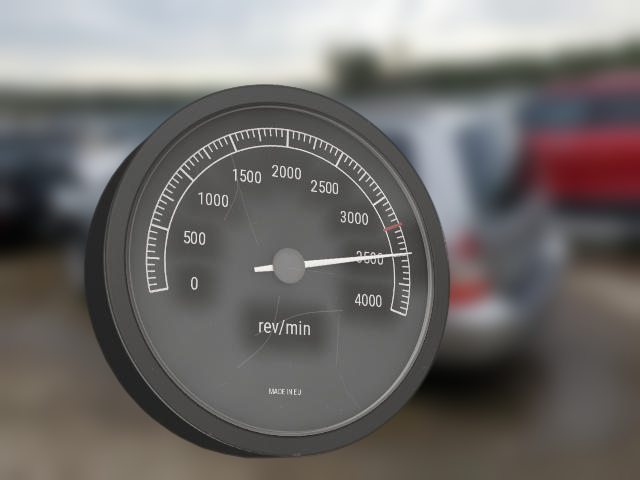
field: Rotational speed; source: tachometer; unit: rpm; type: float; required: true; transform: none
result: 3500 rpm
